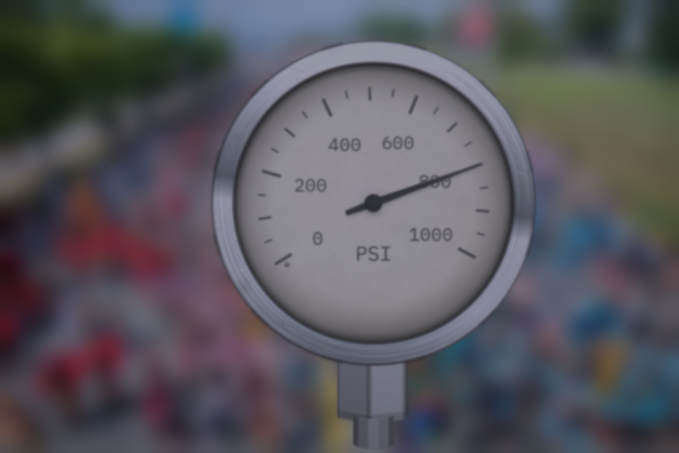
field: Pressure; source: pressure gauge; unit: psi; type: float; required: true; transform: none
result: 800 psi
